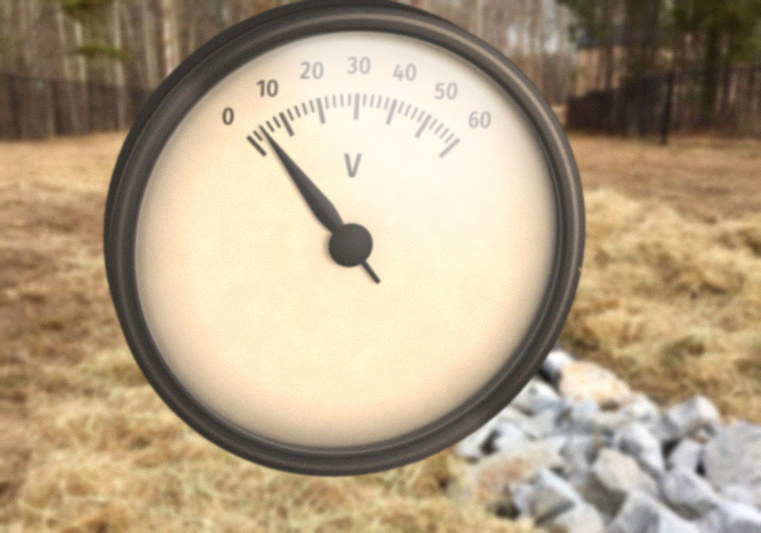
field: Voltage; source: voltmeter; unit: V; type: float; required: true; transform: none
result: 4 V
